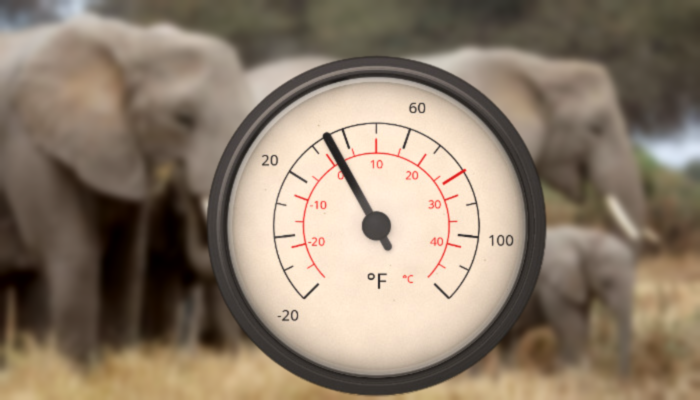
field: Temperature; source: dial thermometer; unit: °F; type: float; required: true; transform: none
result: 35 °F
